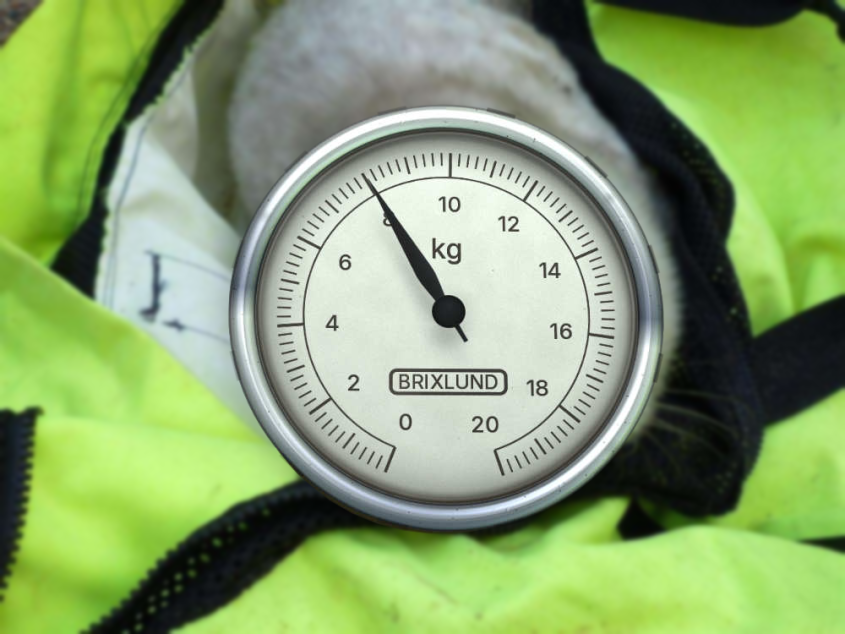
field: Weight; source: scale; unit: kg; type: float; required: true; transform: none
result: 8 kg
